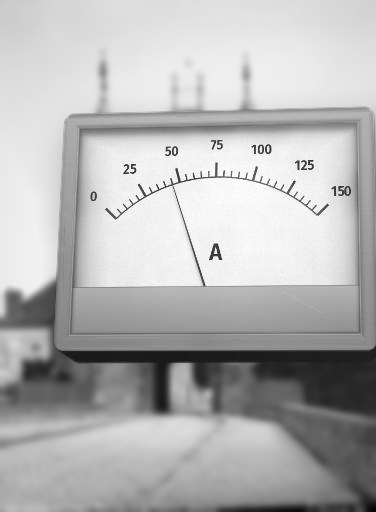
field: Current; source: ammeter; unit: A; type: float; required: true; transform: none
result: 45 A
